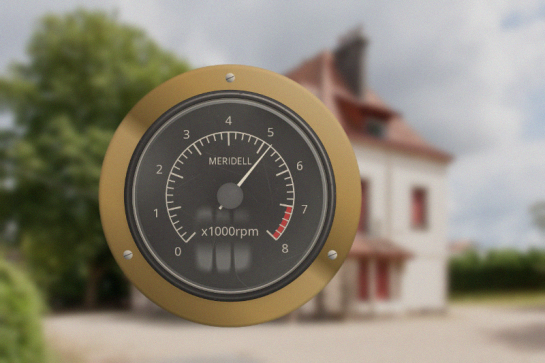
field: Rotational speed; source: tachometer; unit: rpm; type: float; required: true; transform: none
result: 5200 rpm
